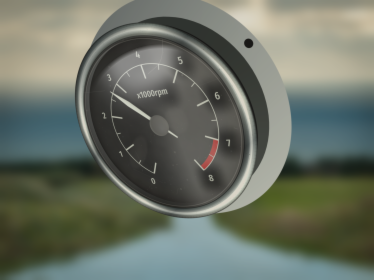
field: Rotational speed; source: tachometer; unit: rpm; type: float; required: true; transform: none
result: 2750 rpm
